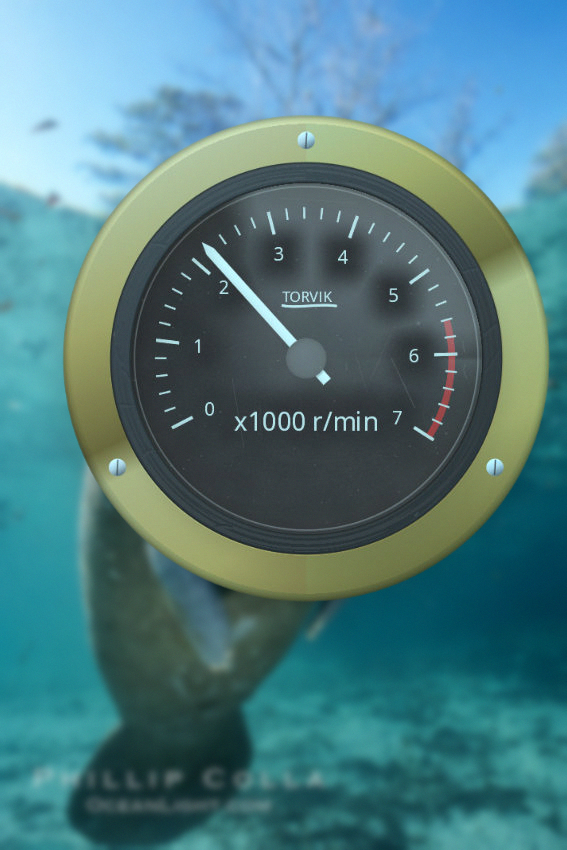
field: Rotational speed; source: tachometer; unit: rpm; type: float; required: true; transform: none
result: 2200 rpm
